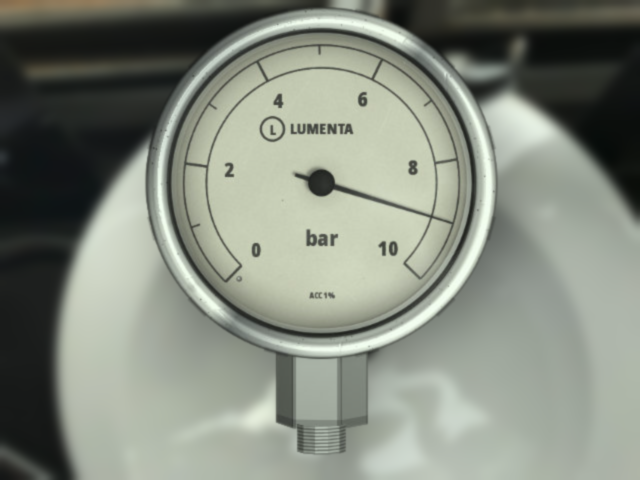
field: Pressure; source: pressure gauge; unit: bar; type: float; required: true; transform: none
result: 9 bar
